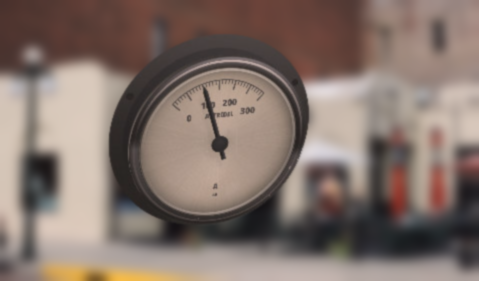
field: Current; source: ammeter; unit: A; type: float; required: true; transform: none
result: 100 A
